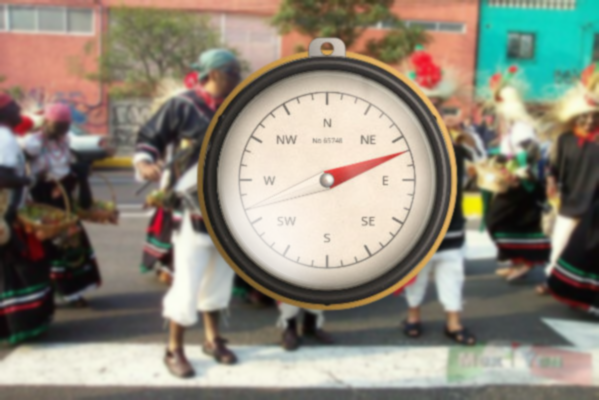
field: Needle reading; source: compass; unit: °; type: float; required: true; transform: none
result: 70 °
